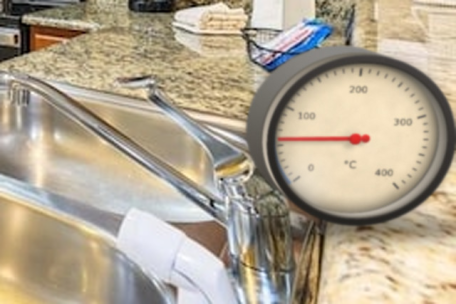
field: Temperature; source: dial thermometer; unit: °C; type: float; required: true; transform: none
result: 60 °C
